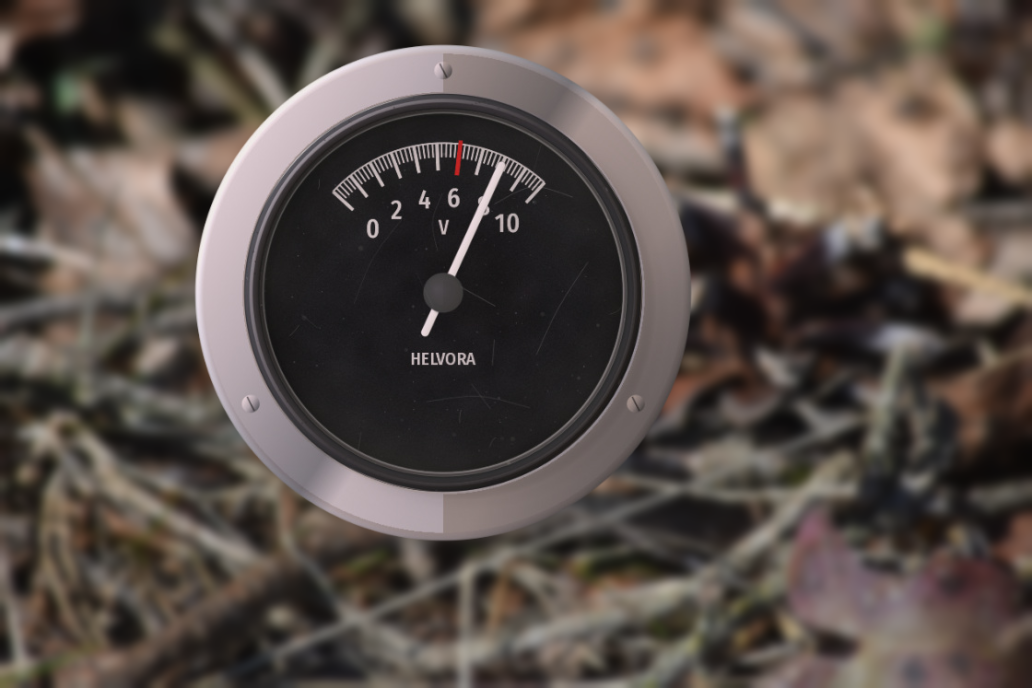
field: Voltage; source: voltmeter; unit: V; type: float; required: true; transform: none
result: 8 V
